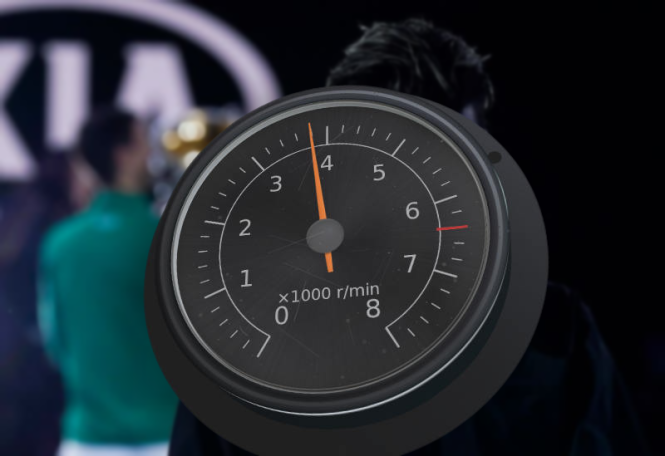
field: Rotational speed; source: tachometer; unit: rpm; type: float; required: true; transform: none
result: 3800 rpm
